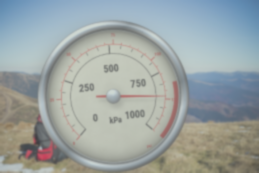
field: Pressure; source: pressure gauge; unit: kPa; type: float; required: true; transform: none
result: 850 kPa
